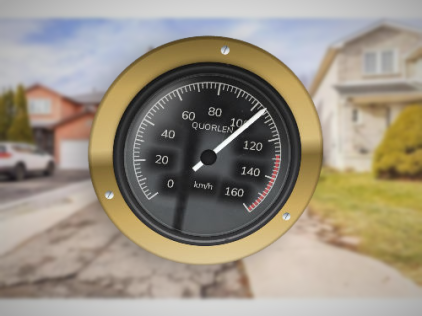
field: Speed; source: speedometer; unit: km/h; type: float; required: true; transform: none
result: 104 km/h
